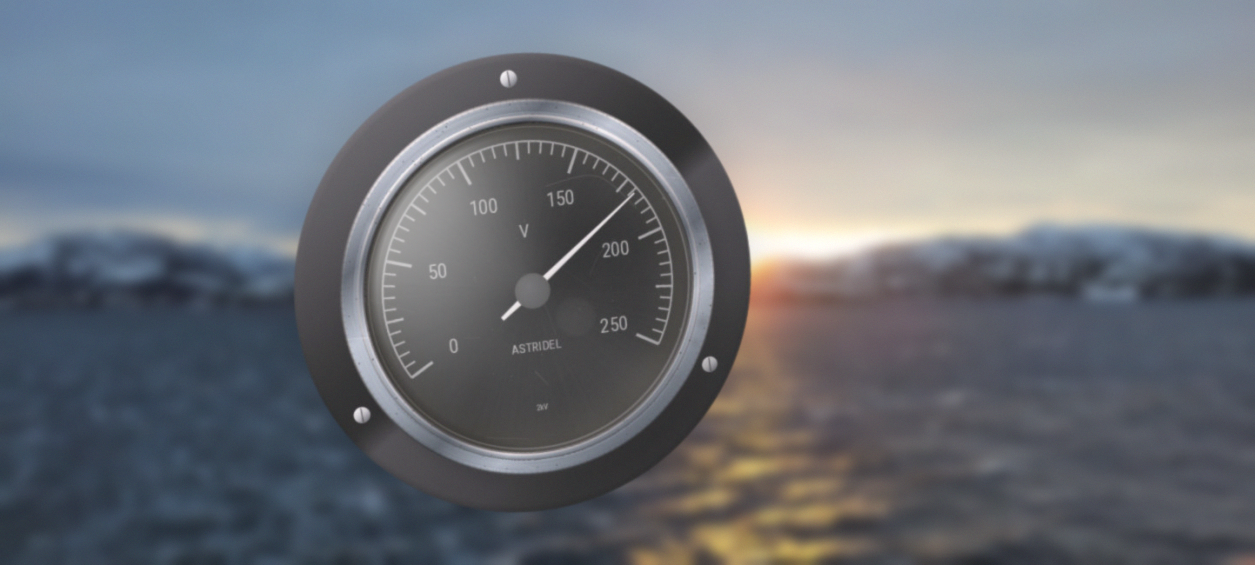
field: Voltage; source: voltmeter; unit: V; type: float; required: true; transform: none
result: 180 V
